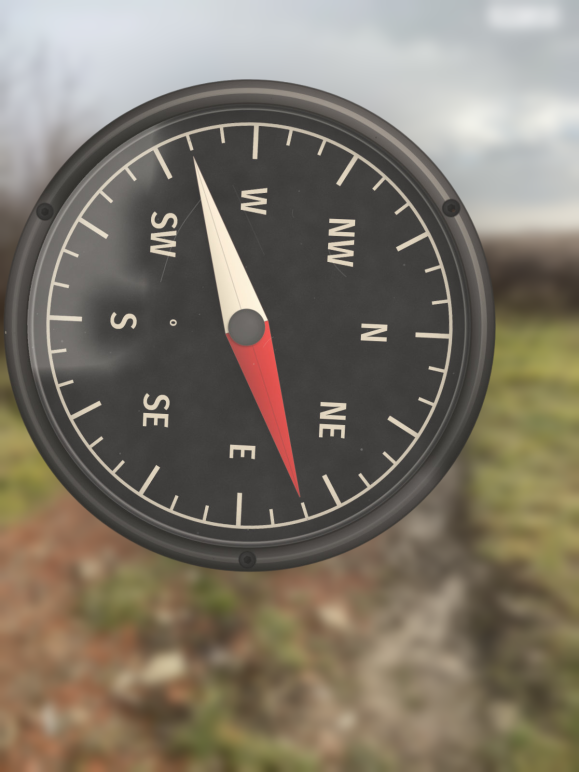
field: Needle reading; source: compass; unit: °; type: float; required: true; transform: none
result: 70 °
